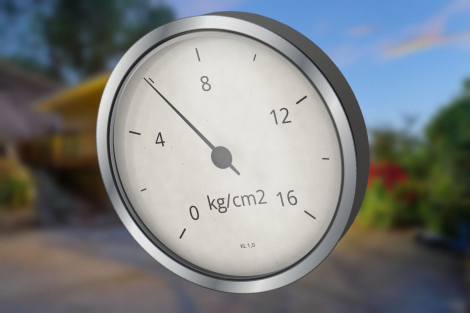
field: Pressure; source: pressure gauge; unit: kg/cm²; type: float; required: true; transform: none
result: 6 kg/cm²
